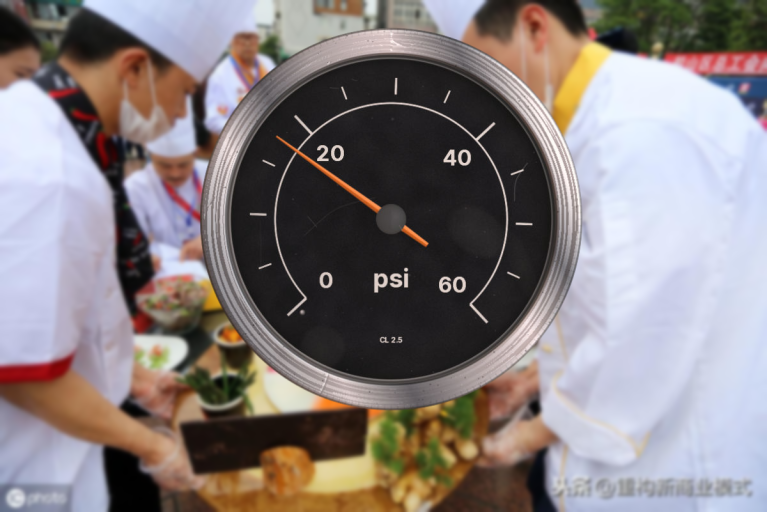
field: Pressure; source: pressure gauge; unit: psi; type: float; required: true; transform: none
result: 17.5 psi
